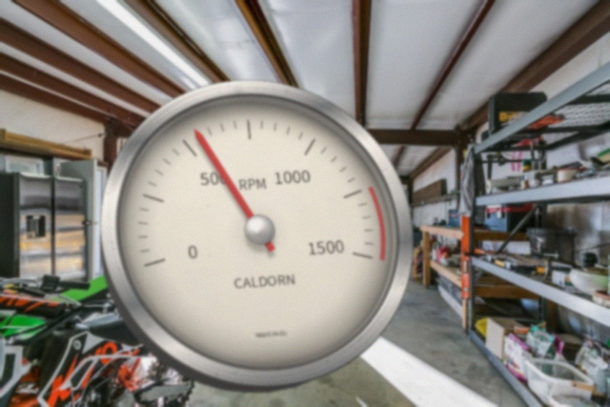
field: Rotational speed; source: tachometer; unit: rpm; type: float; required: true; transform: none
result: 550 rpm
